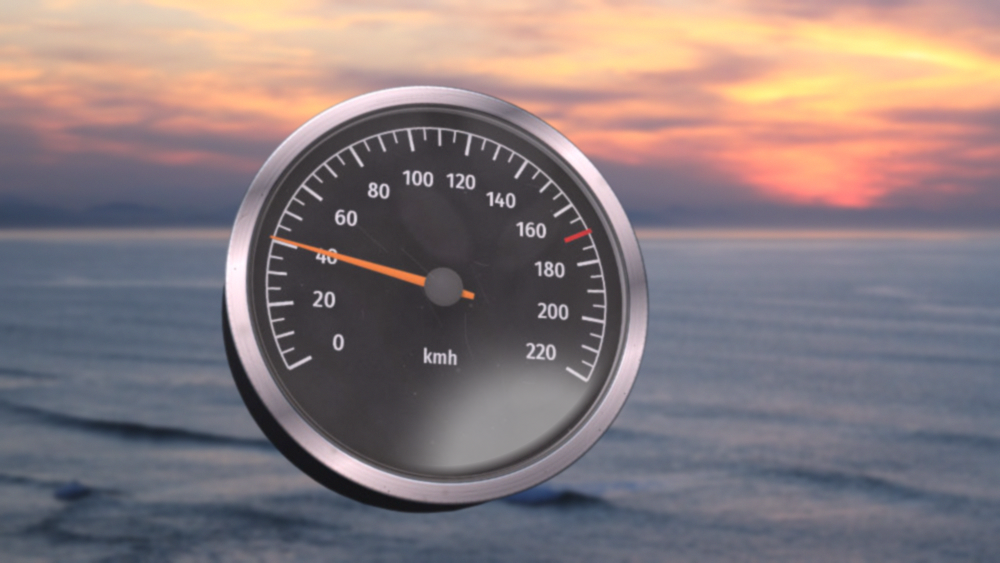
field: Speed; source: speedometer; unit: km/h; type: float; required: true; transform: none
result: 40 km/h
